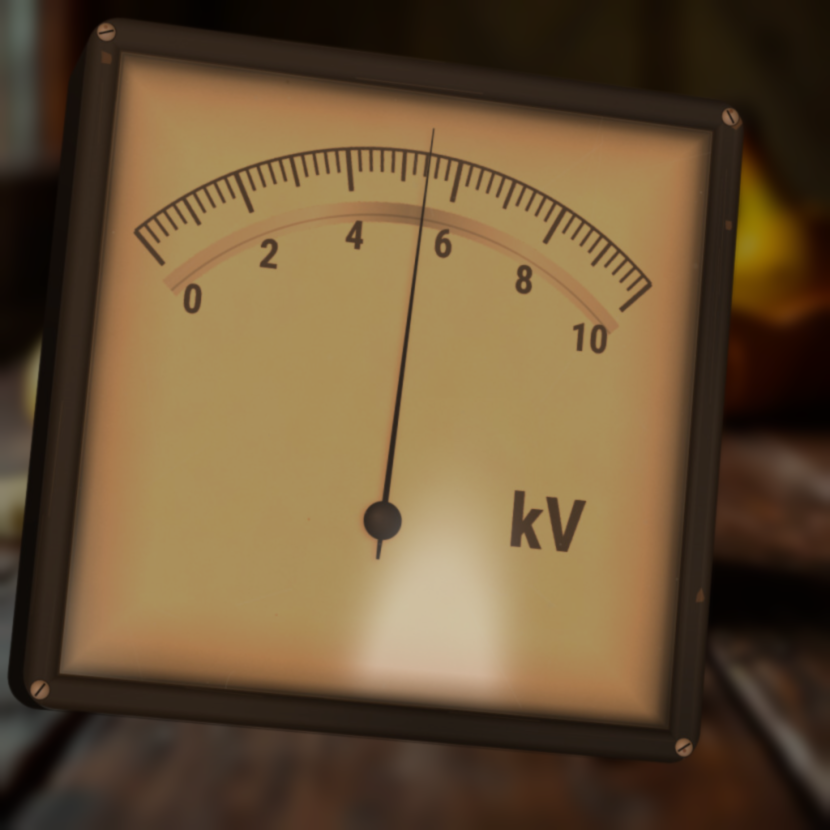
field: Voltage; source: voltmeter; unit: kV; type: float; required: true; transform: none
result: 5.4 kV
